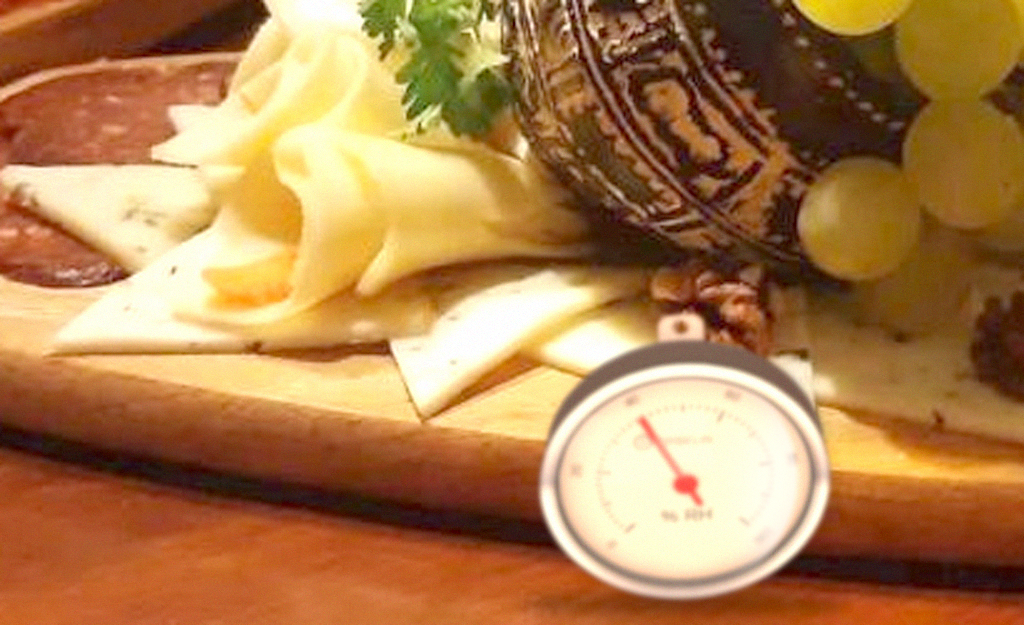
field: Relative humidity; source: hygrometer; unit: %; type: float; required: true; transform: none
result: 40 %
